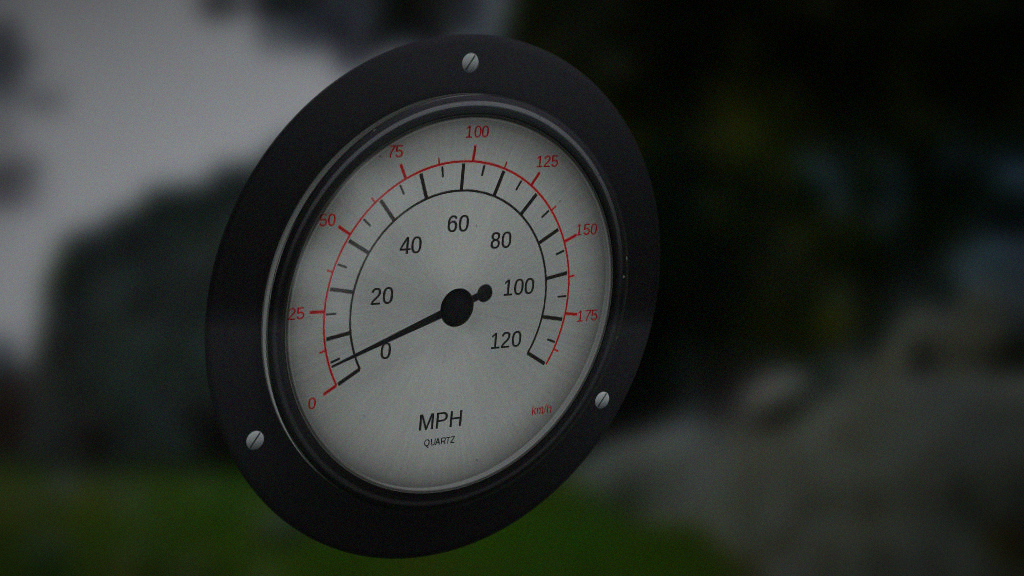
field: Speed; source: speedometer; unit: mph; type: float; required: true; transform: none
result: 5 mph
